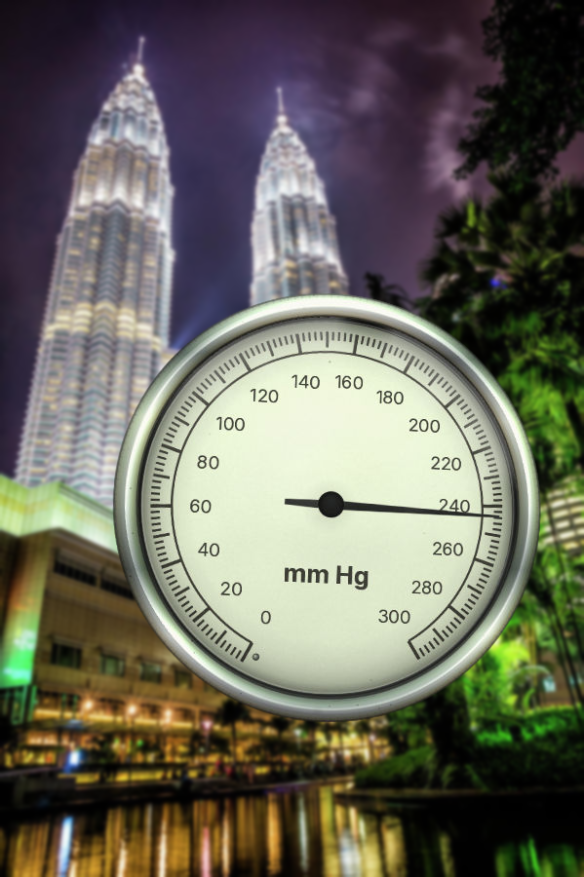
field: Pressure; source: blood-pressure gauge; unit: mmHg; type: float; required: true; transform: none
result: 244 mmHg
